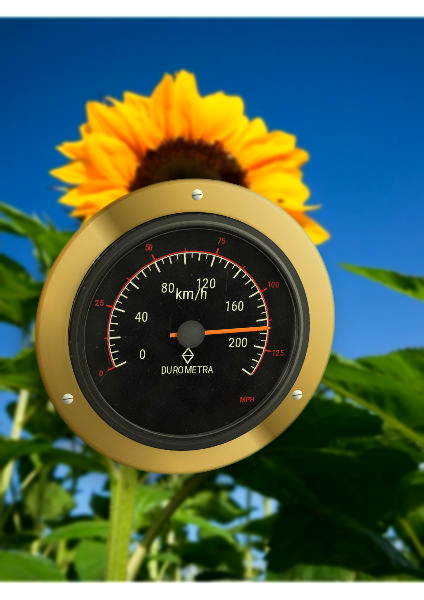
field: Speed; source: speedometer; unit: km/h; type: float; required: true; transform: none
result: 185 km/h
